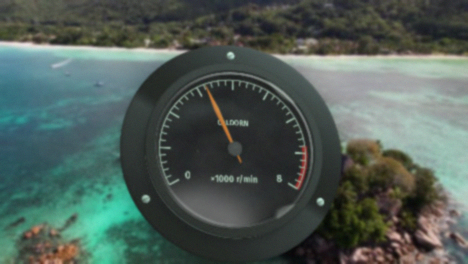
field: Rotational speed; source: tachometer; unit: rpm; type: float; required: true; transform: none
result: 3200 rpm
